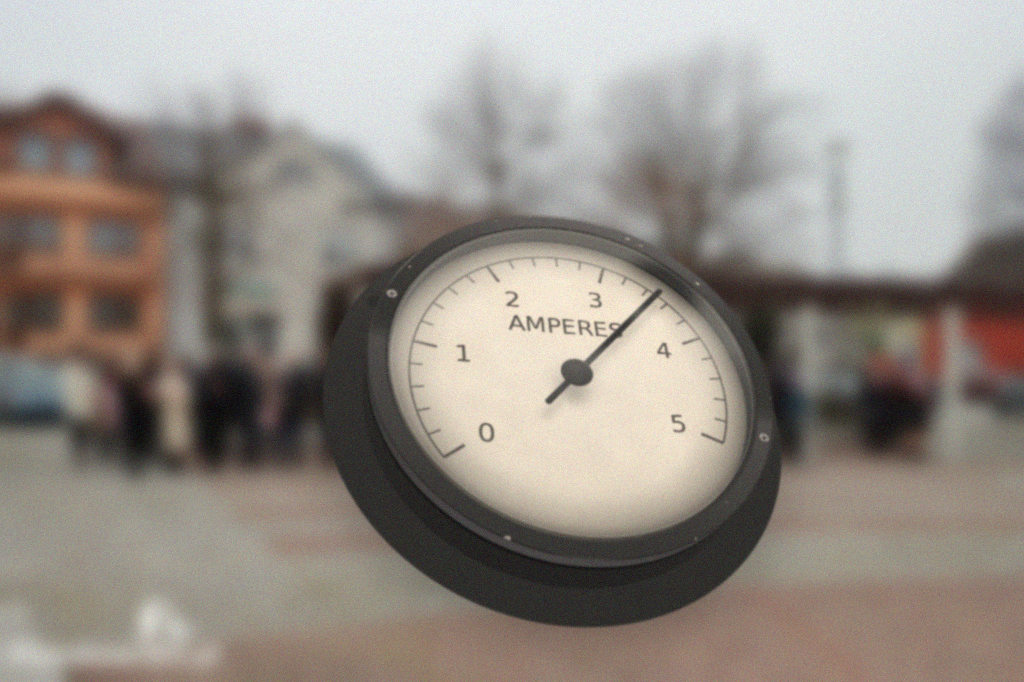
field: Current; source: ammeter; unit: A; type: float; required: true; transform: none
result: 3.5 A
